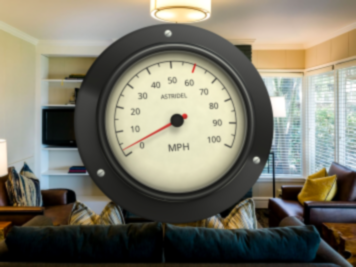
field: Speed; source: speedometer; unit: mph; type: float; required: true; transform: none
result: 2.5 mph
